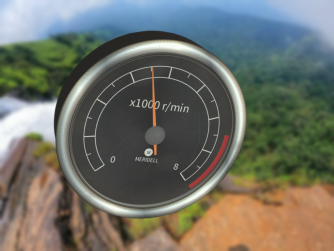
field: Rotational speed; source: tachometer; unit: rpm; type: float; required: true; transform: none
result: 3500 rpm
